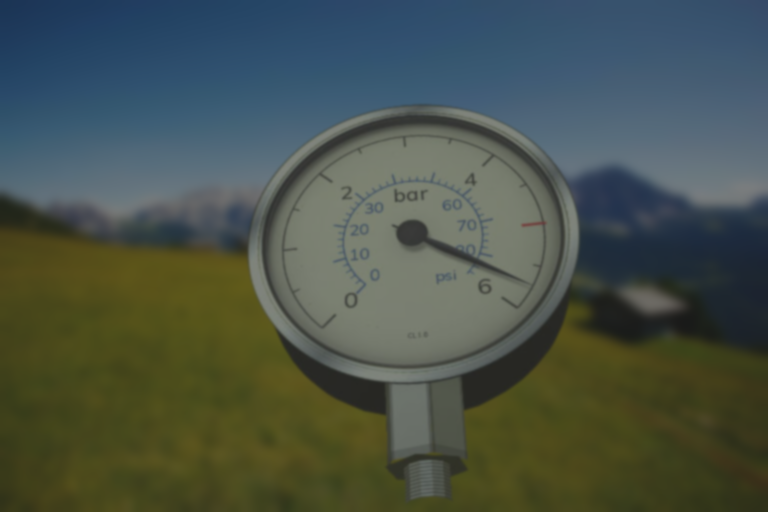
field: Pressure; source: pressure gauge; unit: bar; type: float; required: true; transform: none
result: 5.75 bar
